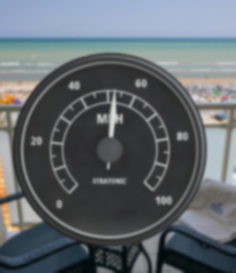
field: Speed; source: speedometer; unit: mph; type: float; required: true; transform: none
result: 52.5 mph
